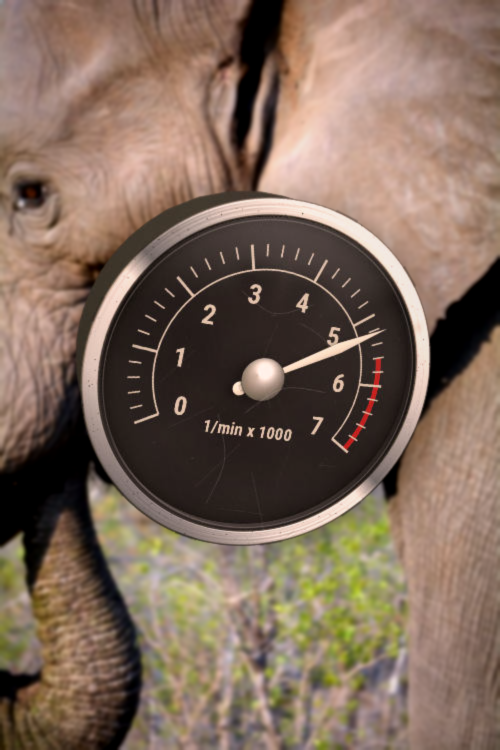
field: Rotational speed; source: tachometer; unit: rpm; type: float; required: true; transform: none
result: 5200 rpm
